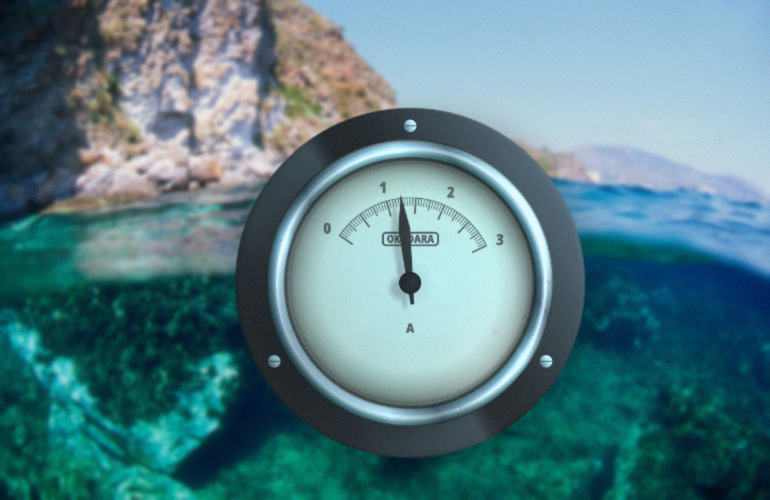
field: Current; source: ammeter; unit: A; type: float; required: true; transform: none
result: 1.25 A
